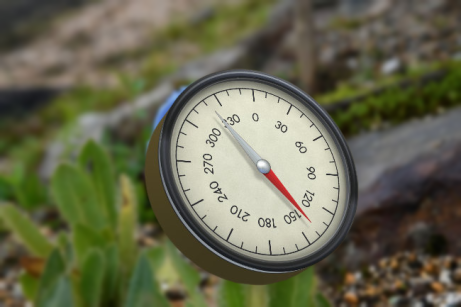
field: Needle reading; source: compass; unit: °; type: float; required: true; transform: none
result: 140 °
